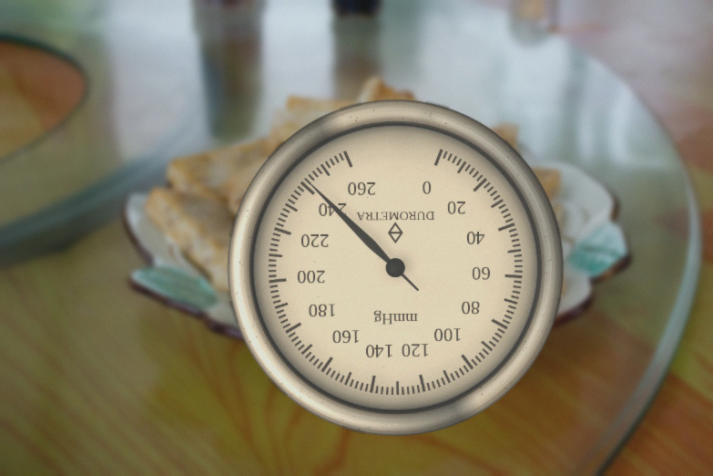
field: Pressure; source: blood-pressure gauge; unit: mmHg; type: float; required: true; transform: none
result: 242 mmHg
